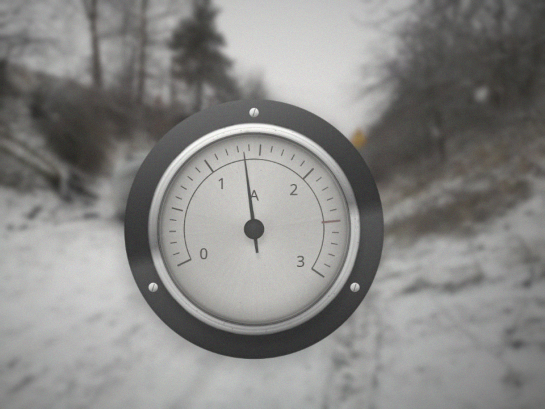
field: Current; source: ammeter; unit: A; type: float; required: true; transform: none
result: 1.35 A
